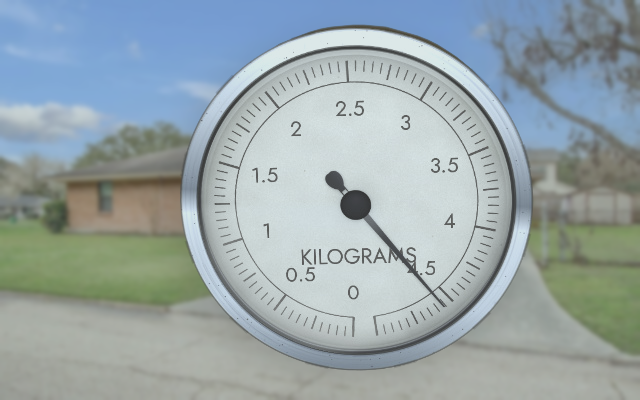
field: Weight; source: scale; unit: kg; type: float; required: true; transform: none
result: 4.55 kg
